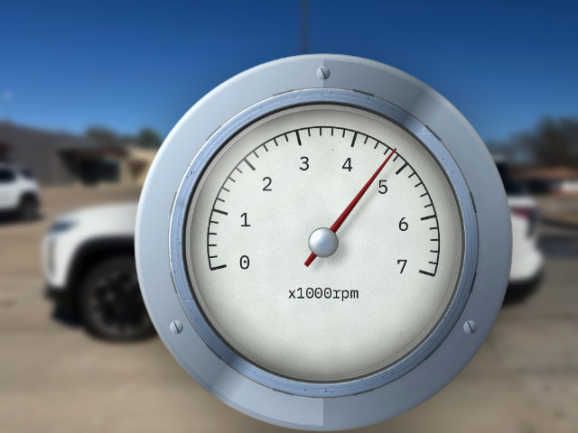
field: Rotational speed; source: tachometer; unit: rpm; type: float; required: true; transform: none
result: 4700 rpm
